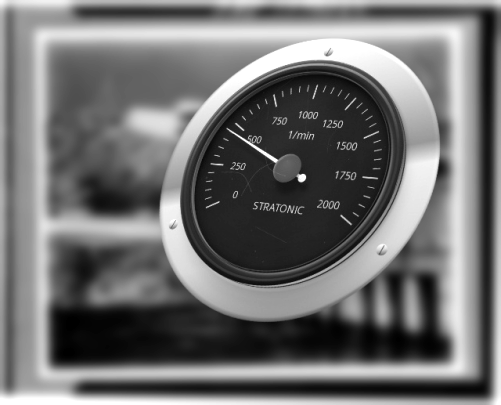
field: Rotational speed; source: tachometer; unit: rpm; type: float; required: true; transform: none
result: 450 rpm
